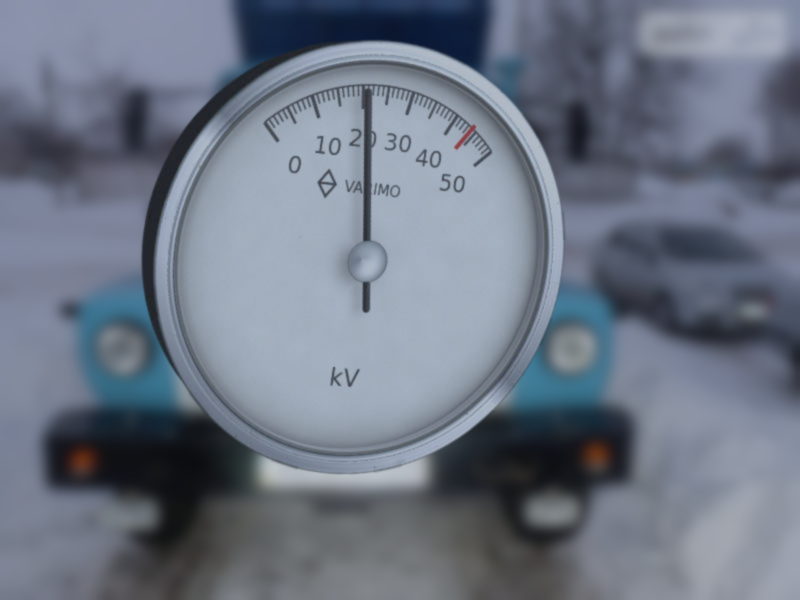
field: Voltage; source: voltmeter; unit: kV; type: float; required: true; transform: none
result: 20 kV
